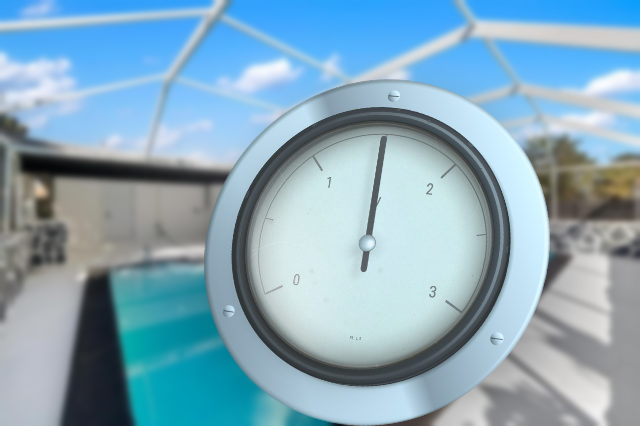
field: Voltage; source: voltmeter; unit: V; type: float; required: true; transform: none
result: 1.5 V
